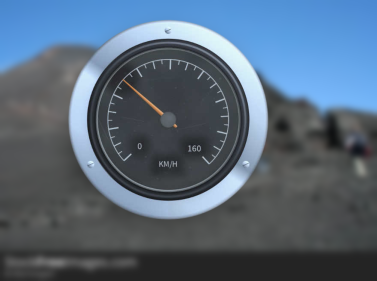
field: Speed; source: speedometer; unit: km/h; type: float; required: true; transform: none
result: 50 km/h
